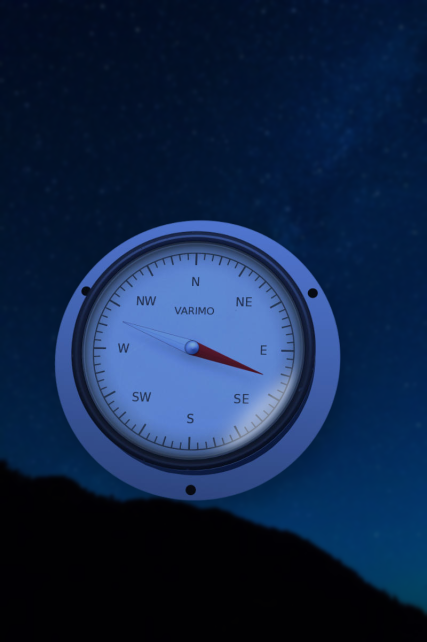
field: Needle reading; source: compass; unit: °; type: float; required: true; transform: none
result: 110 °
